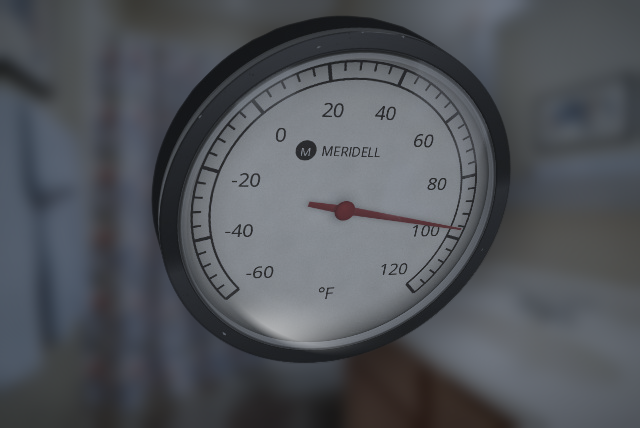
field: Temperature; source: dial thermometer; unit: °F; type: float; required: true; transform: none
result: 96 °F
